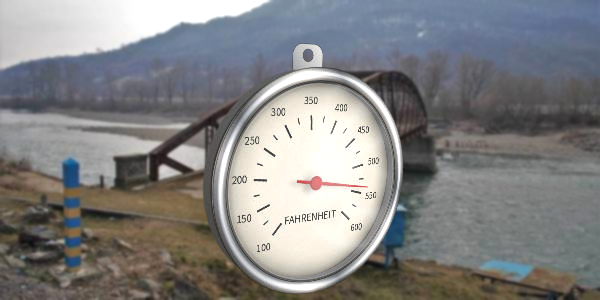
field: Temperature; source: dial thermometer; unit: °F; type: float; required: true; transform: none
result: 537.5 °F
